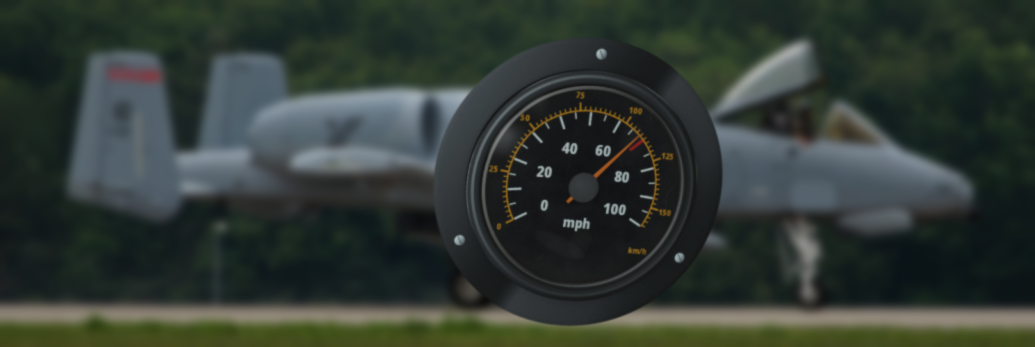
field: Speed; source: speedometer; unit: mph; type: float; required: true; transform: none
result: 67.5 mph
